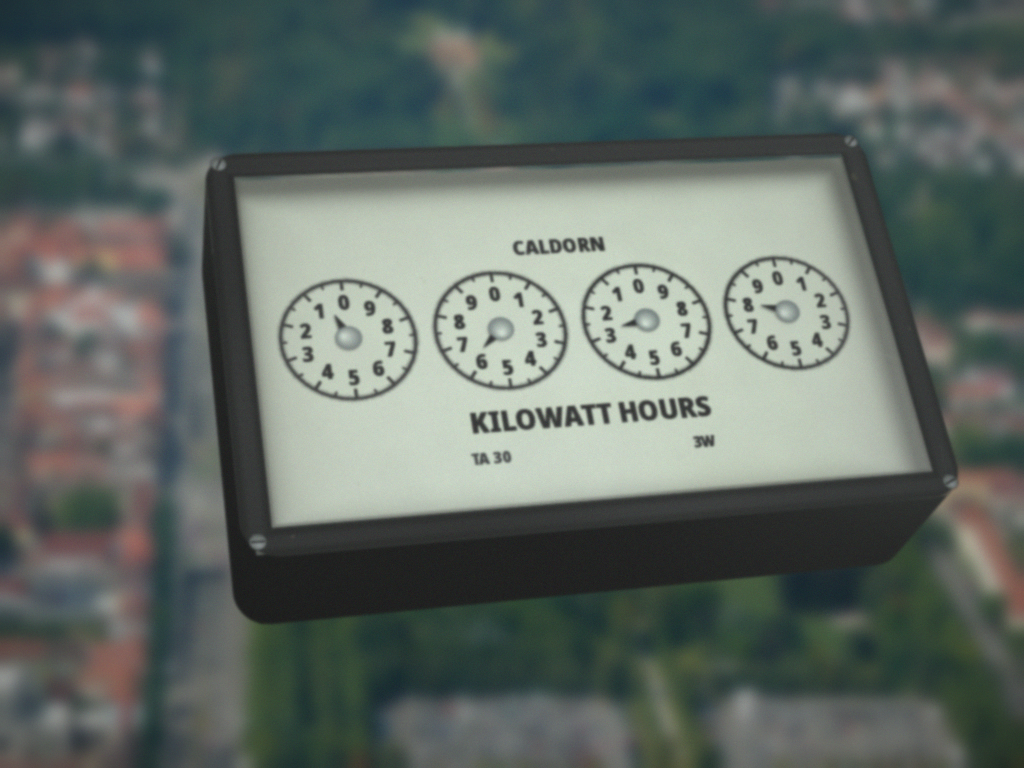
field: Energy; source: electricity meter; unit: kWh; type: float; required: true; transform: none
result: 628 kWh
